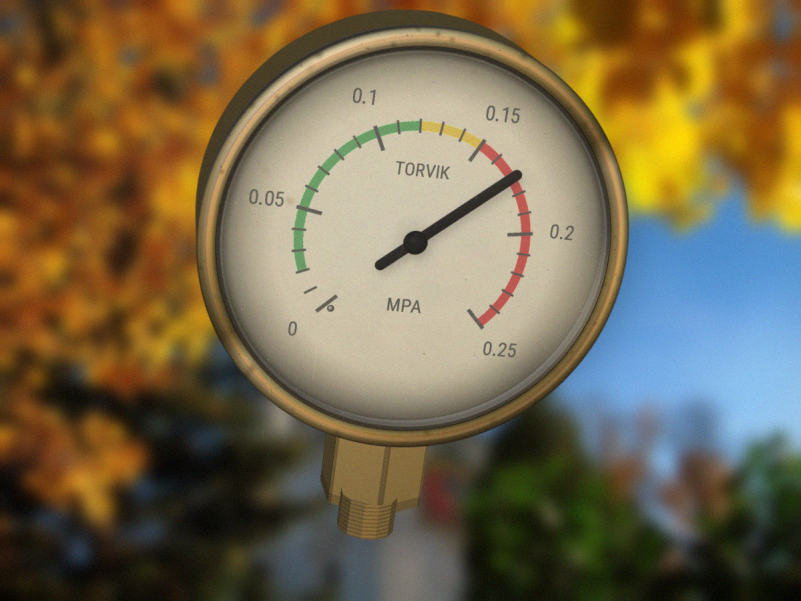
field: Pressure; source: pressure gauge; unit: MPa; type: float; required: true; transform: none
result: 0.17 MPa
